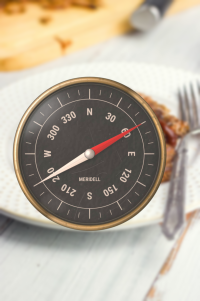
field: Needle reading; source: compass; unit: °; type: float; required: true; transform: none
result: 60 °
